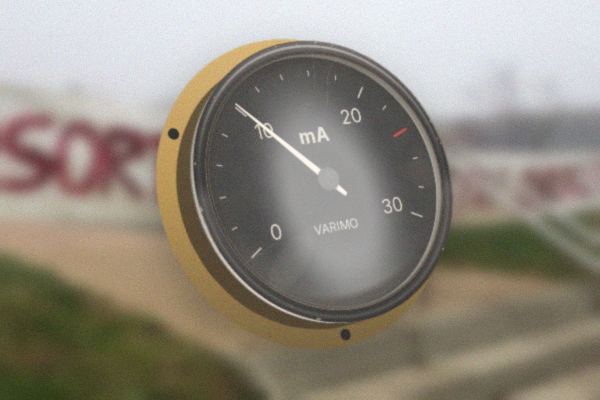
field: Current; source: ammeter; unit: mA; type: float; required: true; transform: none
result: 10 mA
